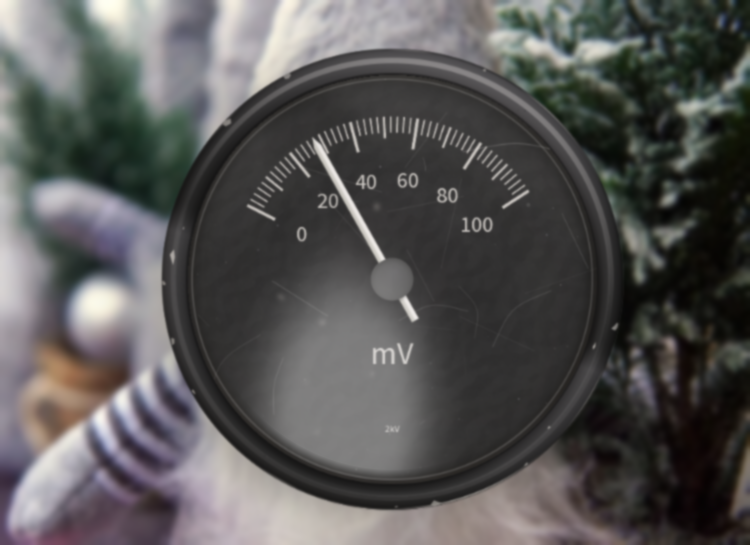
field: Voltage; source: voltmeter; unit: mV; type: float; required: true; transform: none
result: 28 mV
